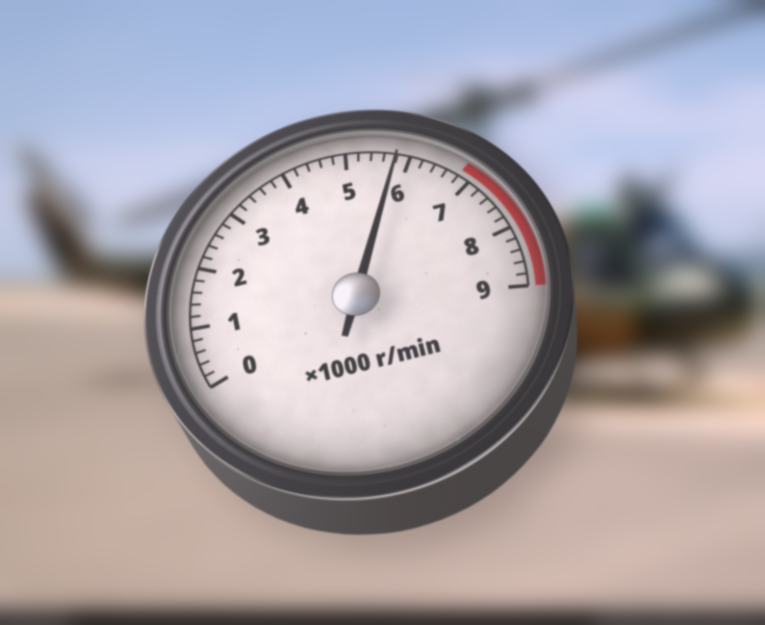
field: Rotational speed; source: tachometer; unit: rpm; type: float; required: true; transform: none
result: 5800 rpm
